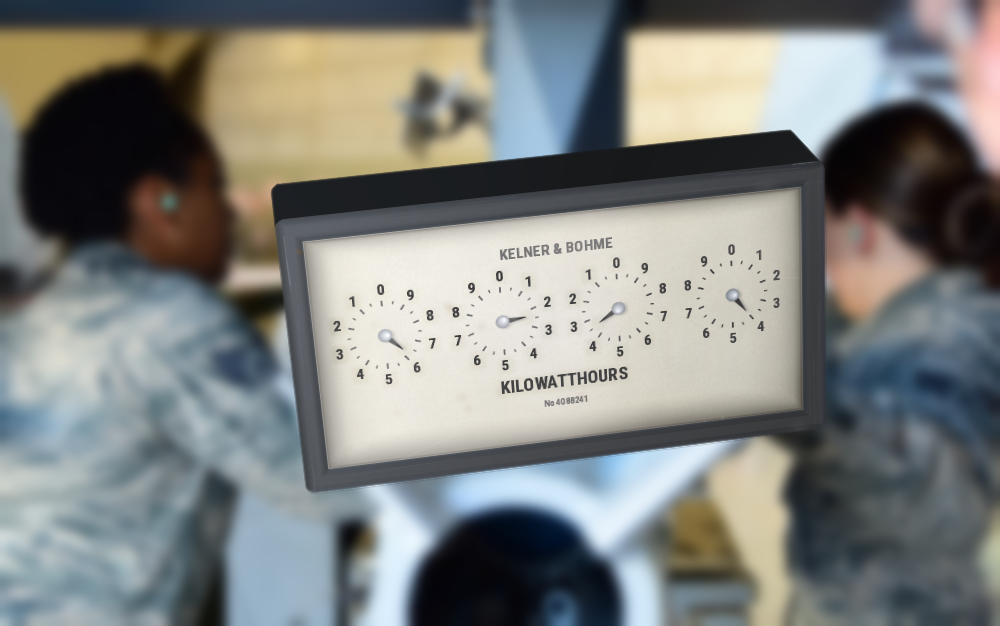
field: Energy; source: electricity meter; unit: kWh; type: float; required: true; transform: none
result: 6234 kWh
